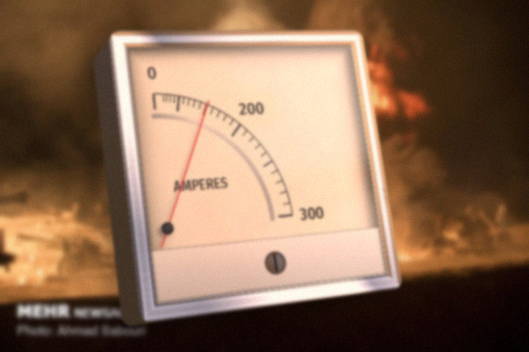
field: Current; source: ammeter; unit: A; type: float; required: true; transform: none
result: 150 A
